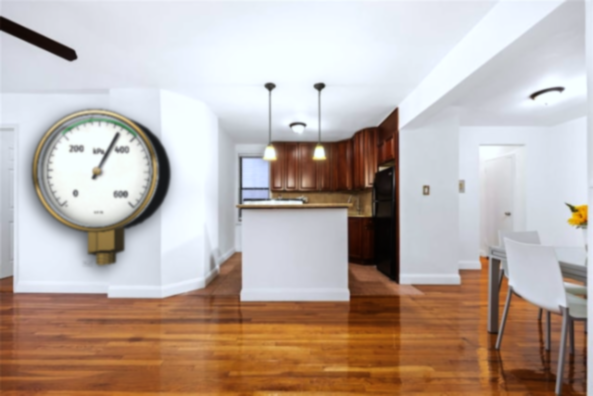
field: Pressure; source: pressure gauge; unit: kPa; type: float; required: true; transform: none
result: 360 kPa
